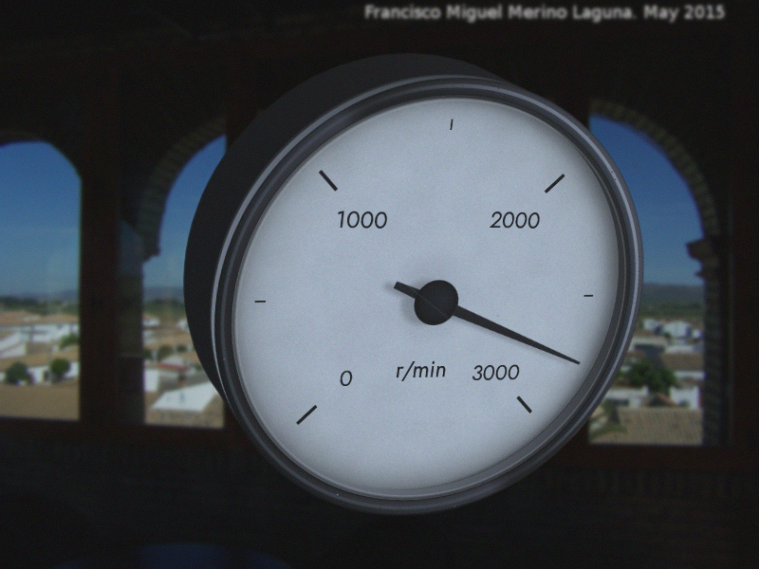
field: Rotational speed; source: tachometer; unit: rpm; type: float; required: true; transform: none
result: 2750 rpm
